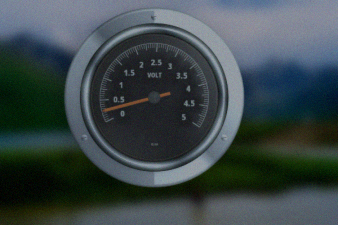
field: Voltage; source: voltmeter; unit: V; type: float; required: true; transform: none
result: 0.25 V
